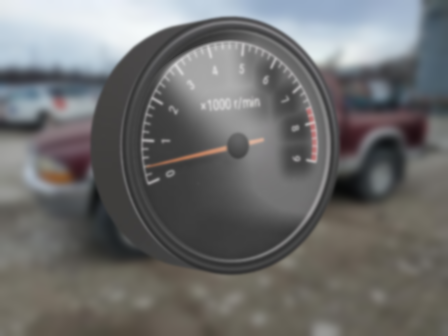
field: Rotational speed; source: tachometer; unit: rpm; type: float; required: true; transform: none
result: 400 rpm
